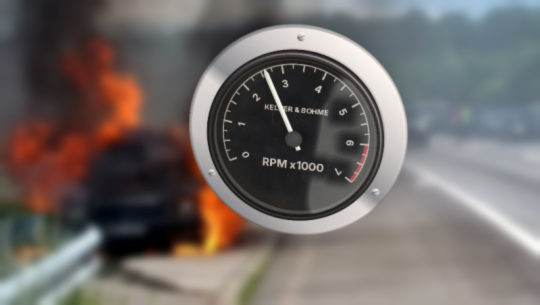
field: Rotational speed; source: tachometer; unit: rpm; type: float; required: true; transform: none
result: 2625 rpm
